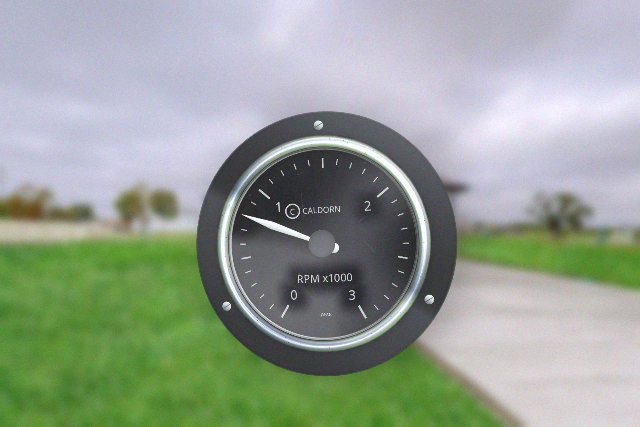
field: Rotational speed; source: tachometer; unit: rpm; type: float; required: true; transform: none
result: 800 rpm
